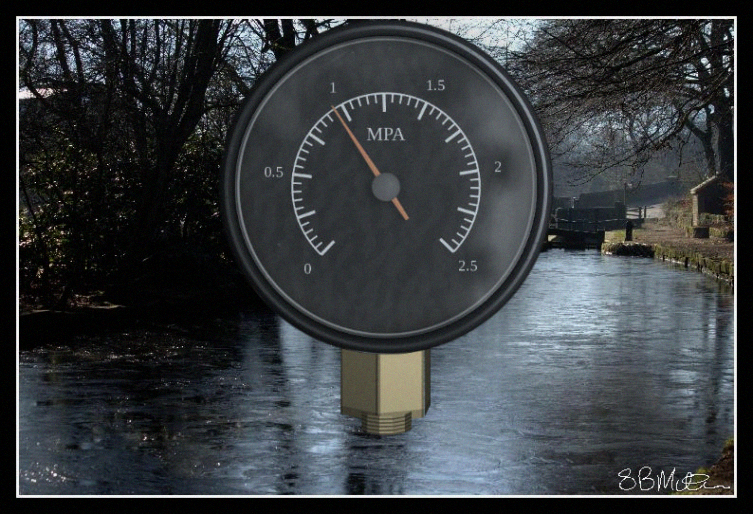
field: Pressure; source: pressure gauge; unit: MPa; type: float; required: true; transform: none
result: 0.95 MPa
